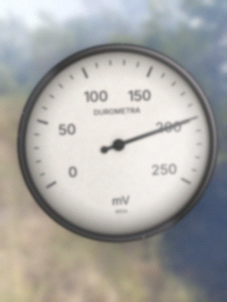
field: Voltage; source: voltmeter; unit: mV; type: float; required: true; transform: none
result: 200 mV
